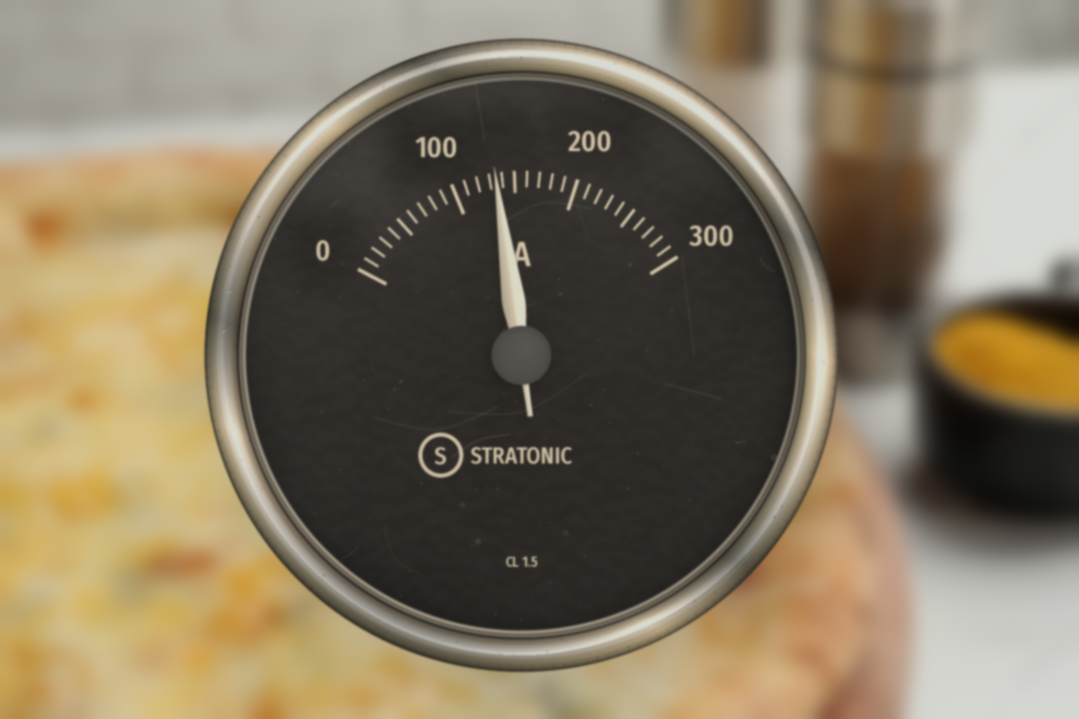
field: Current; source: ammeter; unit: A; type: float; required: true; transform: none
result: 135 A
